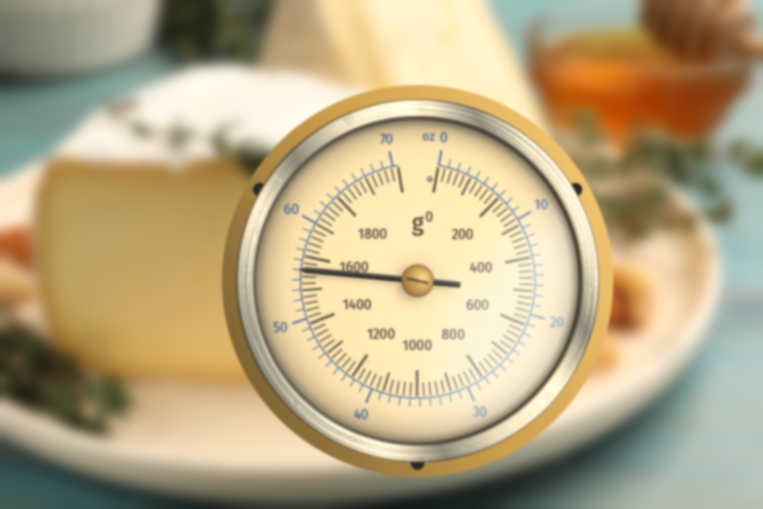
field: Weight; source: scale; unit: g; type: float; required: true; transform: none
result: 1560 g
